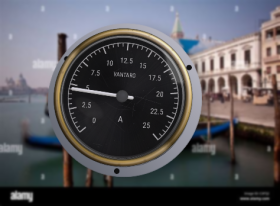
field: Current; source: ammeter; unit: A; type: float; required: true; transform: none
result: 4.5 A
